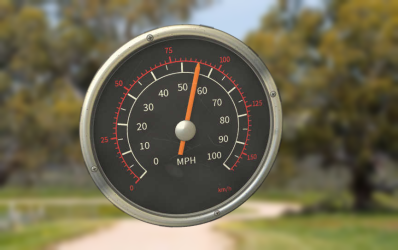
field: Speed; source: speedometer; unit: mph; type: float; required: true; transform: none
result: 55 mph
